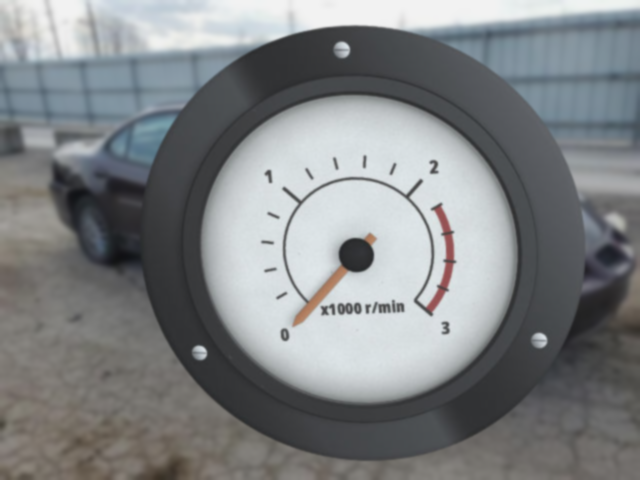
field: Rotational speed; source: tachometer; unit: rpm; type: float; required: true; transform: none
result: 0 rpm
